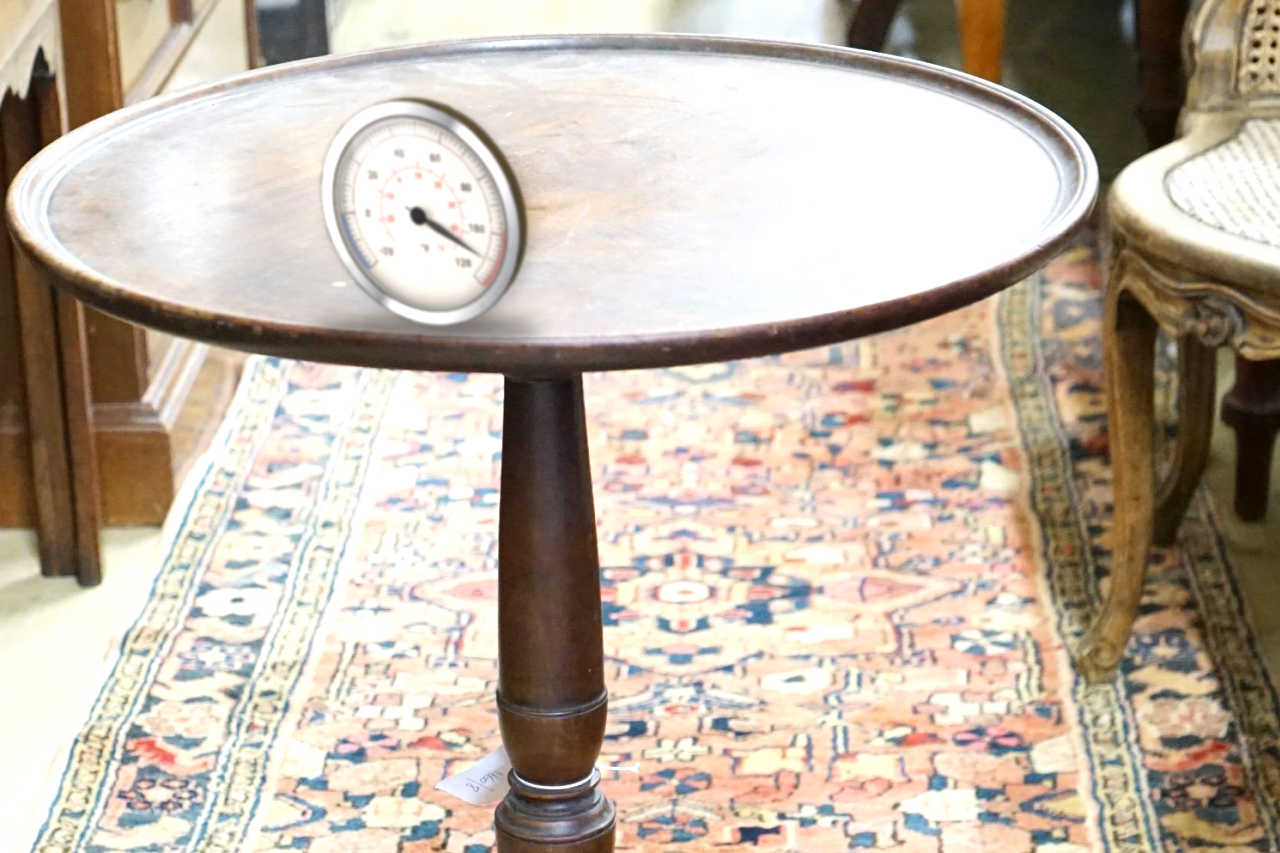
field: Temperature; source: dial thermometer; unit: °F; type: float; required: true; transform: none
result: 110 °F
